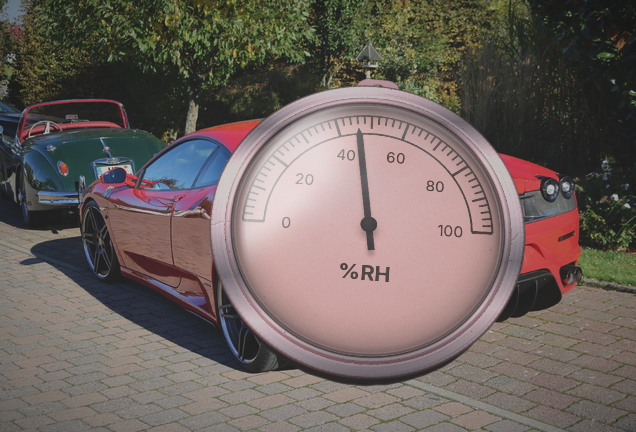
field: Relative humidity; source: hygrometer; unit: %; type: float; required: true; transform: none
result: 46 %
